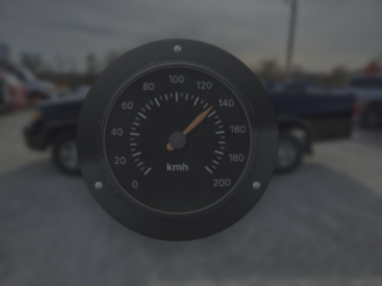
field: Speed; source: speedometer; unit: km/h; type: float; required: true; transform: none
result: 135 km/h
